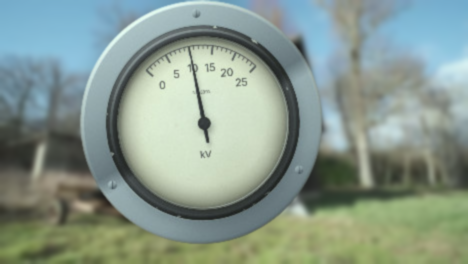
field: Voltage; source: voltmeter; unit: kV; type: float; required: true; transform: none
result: 10 kV
